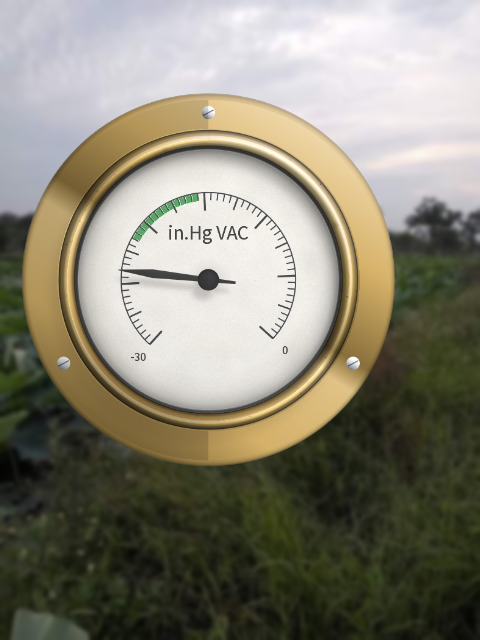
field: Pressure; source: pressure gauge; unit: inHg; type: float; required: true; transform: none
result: -24 inHg
